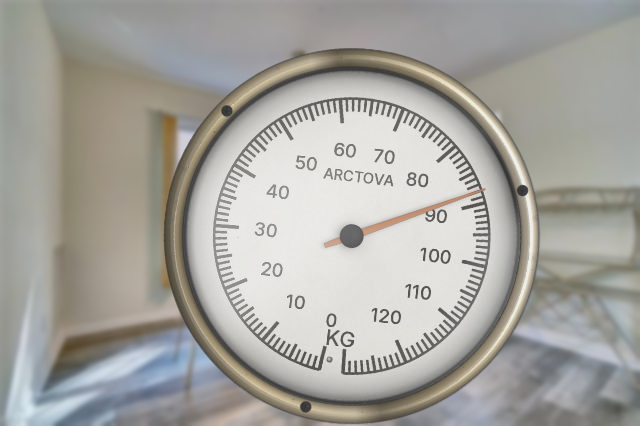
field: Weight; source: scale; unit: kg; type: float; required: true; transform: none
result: 88 kg
